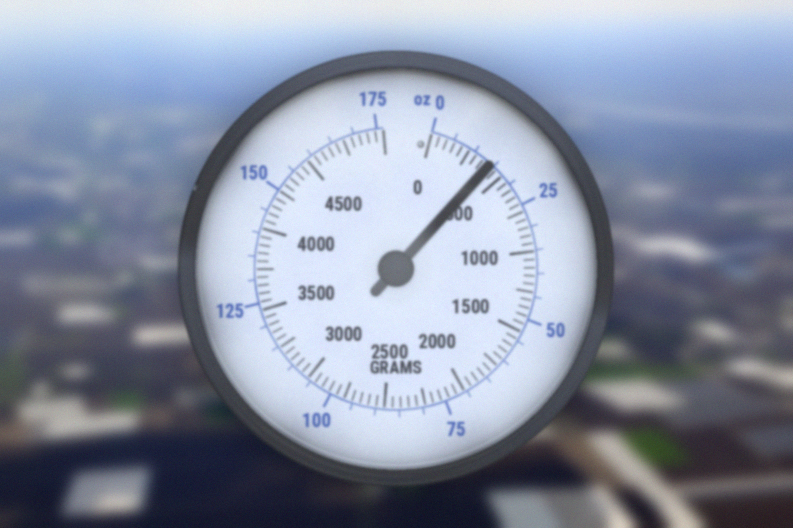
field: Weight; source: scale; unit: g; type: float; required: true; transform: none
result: 400 g
